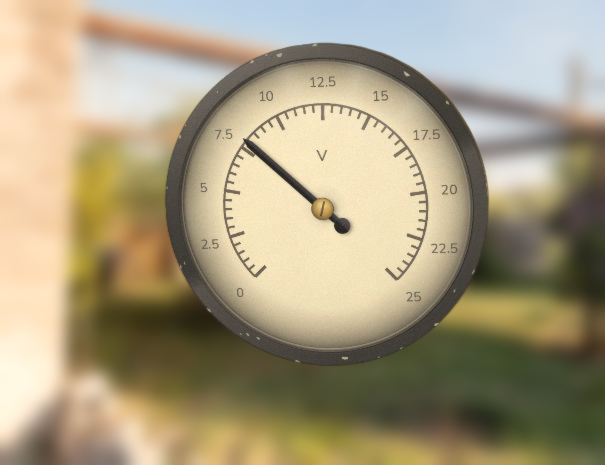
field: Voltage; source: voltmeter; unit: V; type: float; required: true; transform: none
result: 8 V
